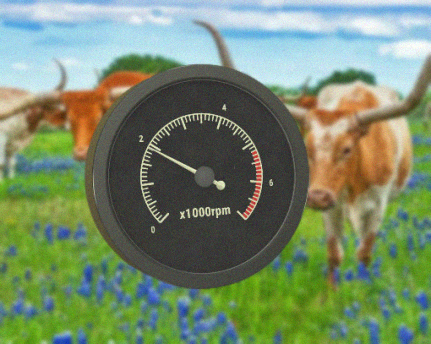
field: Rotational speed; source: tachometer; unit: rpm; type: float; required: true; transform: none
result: 1900 rpm
